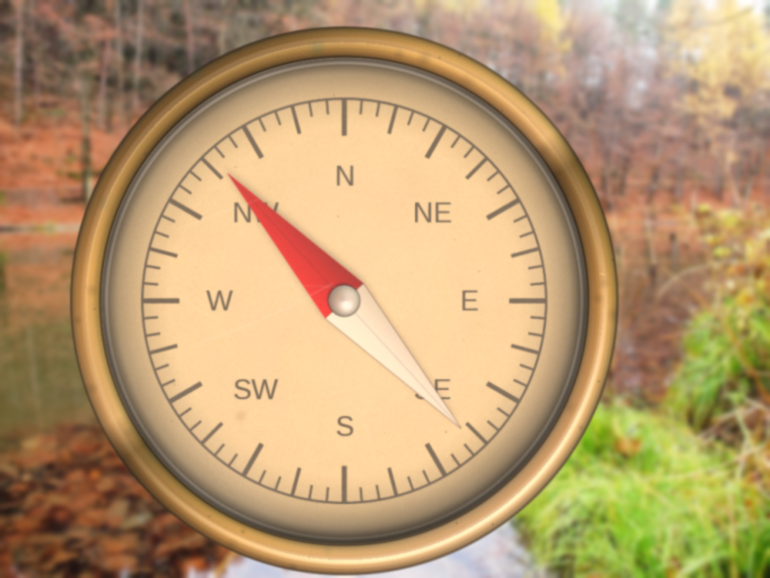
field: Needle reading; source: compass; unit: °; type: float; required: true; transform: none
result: 317.5 °
